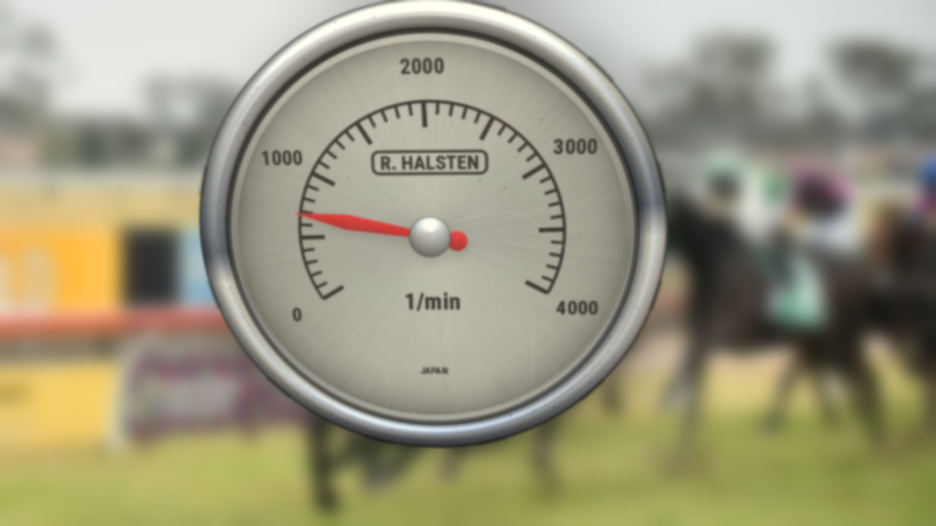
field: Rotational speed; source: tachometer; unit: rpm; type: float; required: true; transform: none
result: 700 rpm
